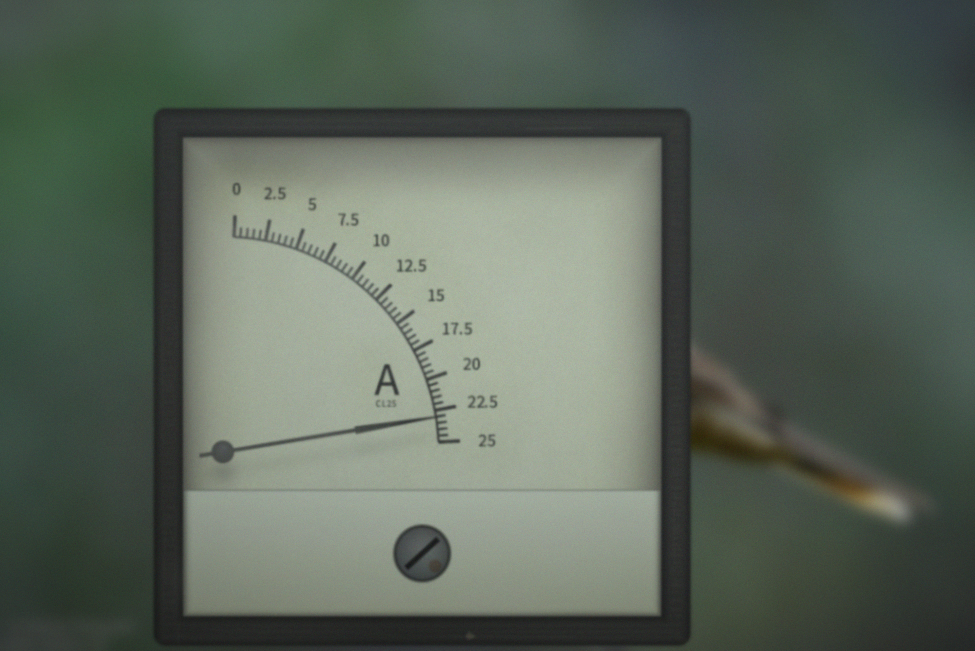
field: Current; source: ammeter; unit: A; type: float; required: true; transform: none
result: 23 A
